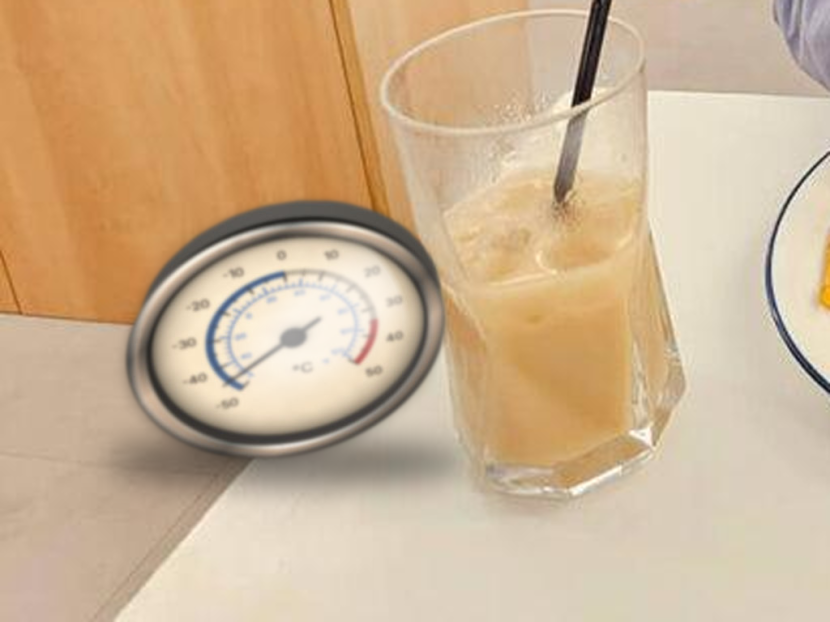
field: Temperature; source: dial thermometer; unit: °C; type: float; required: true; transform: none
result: -45 °C
